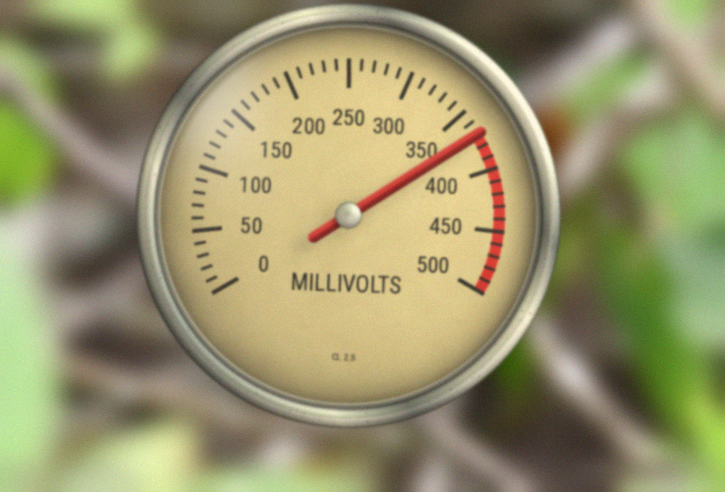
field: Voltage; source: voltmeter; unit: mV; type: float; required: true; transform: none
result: 370 mV
